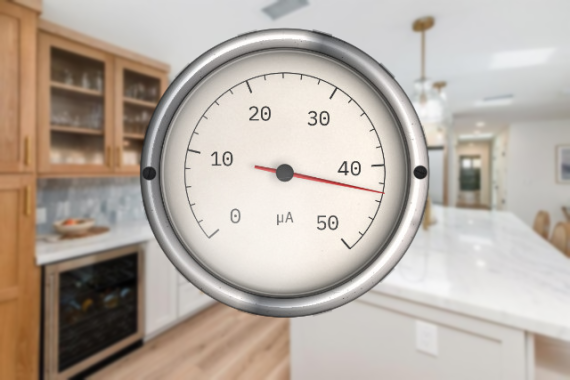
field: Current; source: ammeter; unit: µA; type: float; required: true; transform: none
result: 43 µA
